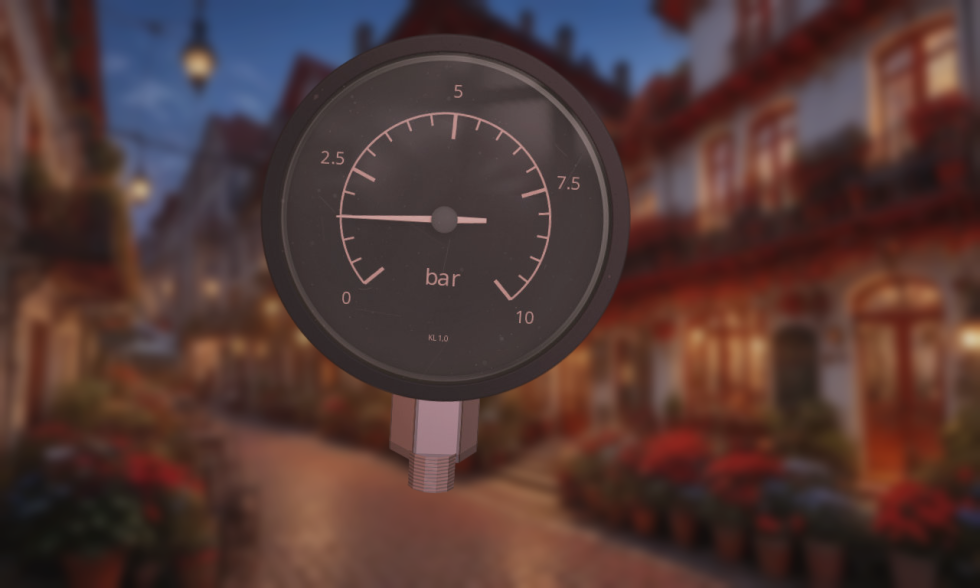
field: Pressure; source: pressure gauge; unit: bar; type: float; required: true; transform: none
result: 1.5 bar
